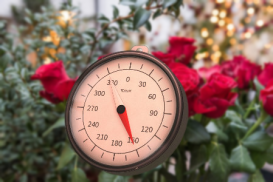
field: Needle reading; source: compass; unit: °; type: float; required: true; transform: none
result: 150 °
